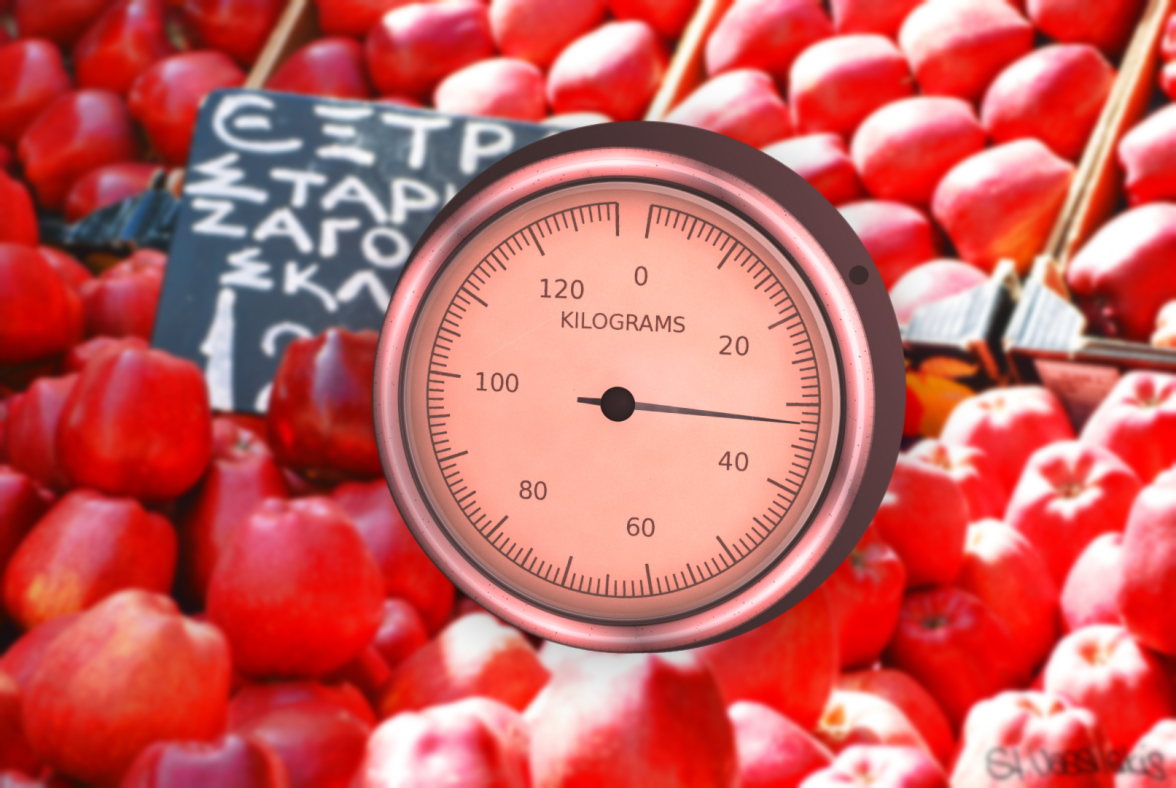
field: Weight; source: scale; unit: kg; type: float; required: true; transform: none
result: 32 kg
